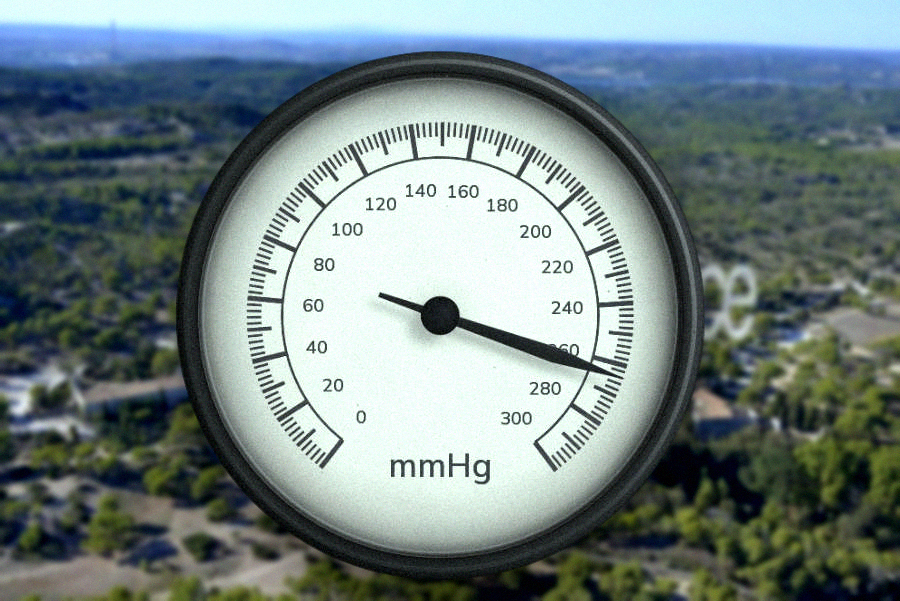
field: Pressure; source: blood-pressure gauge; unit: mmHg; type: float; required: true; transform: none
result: 264 mmHg
